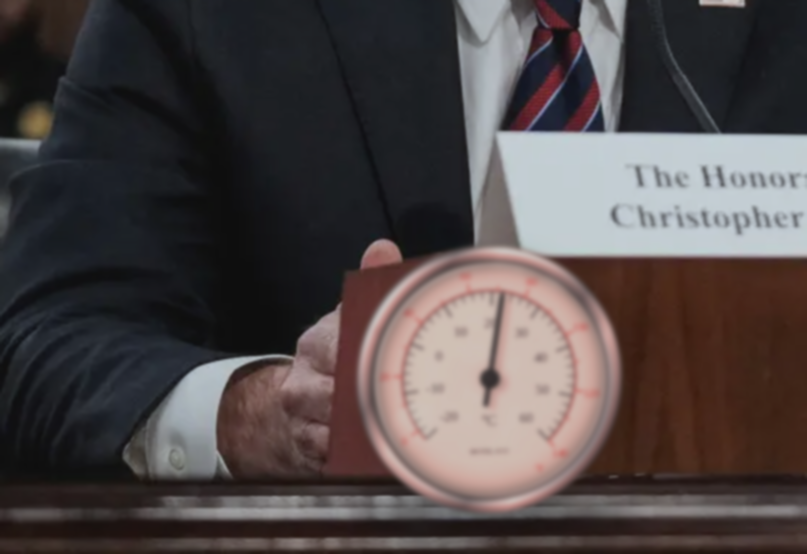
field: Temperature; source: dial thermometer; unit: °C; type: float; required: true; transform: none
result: 22 °C
